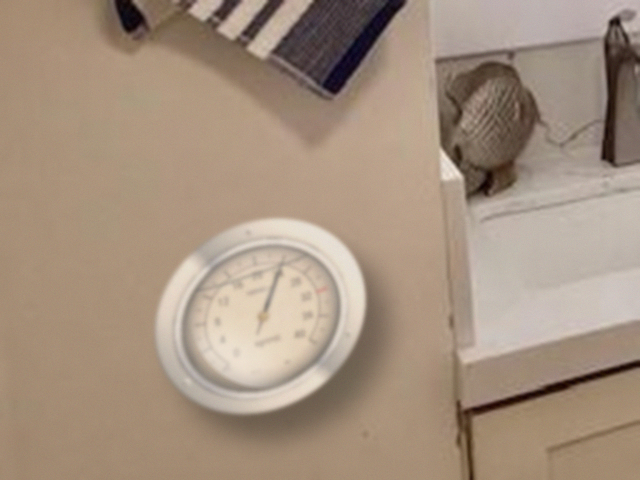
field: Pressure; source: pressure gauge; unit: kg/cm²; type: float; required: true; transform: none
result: 24 kg/cm²
